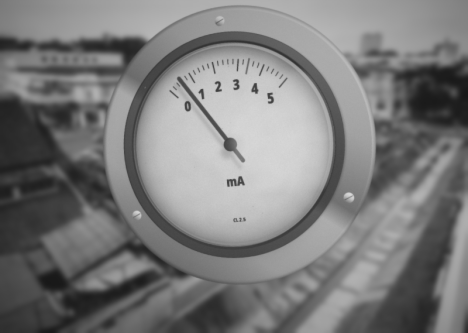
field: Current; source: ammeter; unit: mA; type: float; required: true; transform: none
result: 0.6 mA
